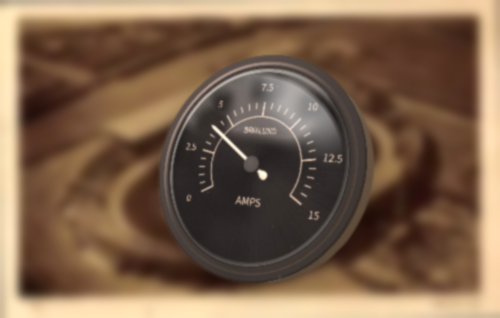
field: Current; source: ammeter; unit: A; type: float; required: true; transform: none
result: 4 A
